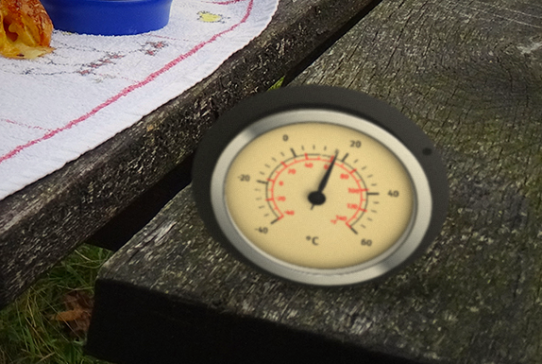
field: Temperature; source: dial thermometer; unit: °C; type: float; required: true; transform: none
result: 16 °C
